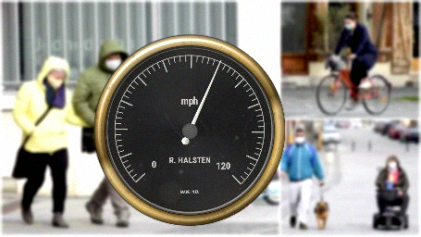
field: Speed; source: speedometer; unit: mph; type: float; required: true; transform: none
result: 70 mph
